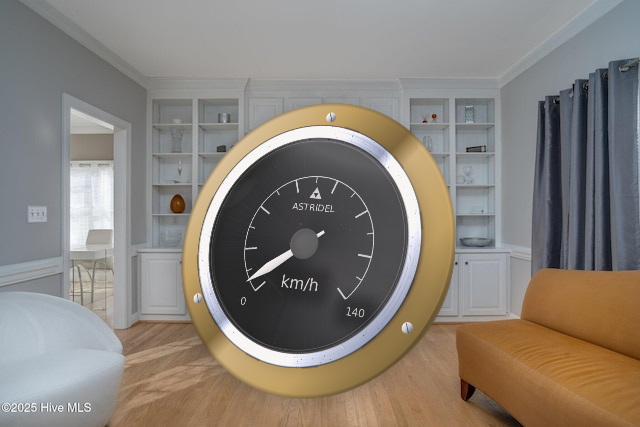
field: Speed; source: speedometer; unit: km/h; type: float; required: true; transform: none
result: 5 km/h
